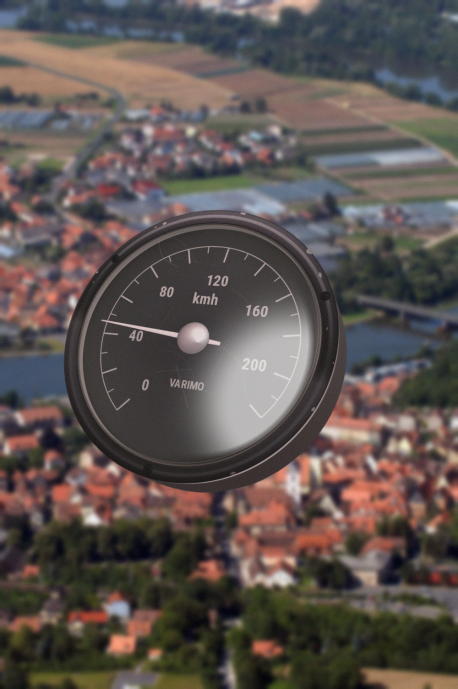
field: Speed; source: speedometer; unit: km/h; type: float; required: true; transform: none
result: 45 km/h
